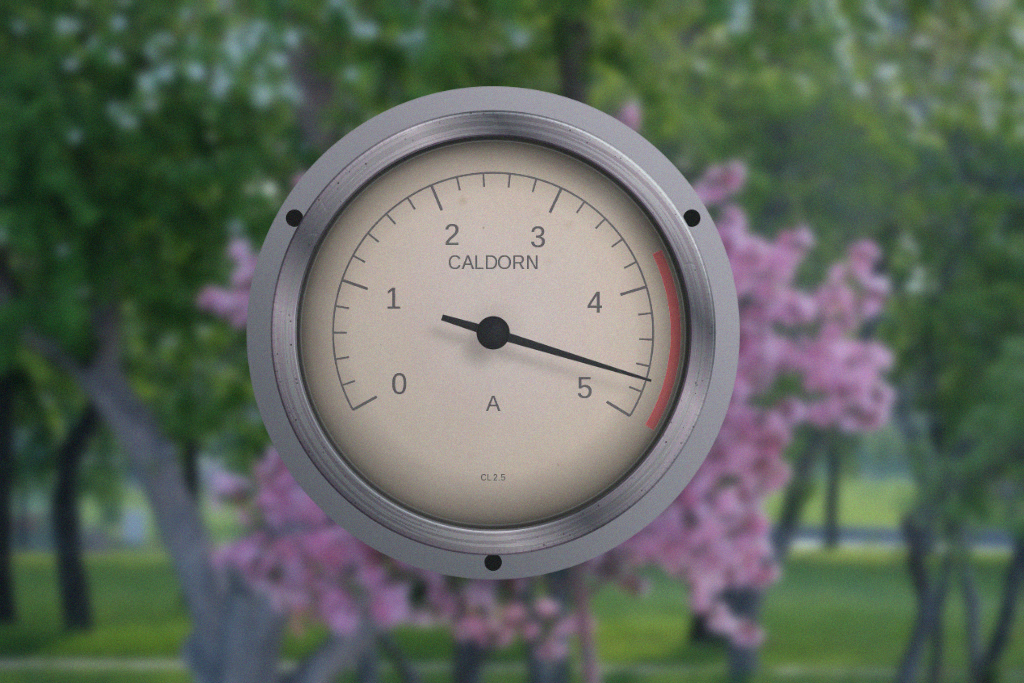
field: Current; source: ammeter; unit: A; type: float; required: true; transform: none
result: 4.7 A
